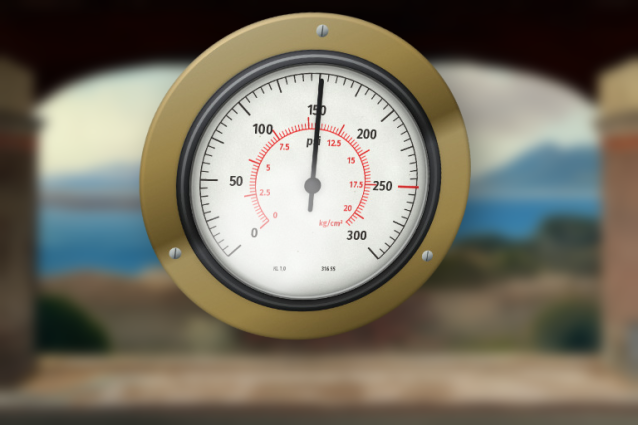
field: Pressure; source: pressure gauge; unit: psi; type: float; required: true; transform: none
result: 150 psi
